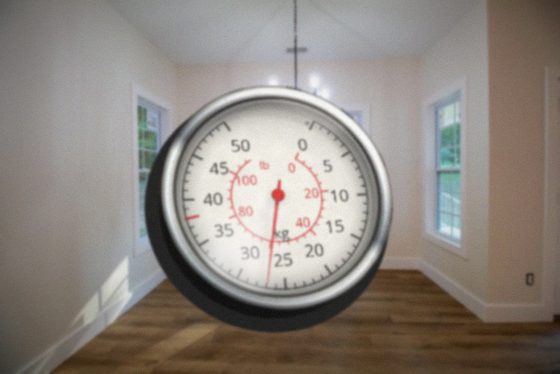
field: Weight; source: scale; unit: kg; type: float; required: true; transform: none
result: 27 kg
